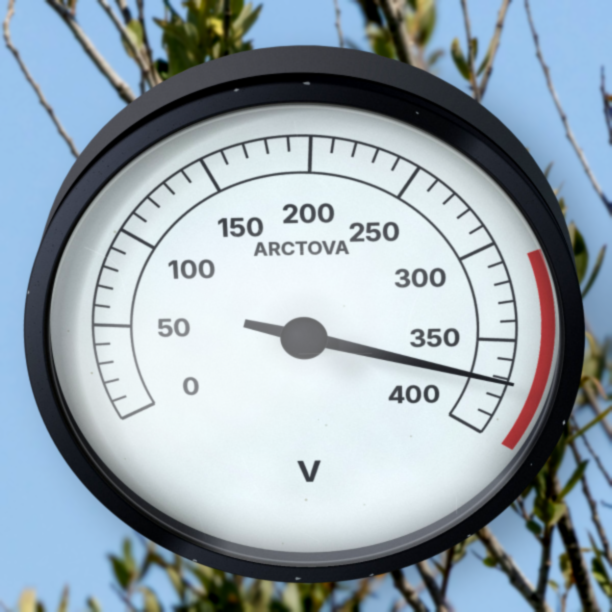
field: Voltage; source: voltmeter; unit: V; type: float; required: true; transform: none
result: 370 V
